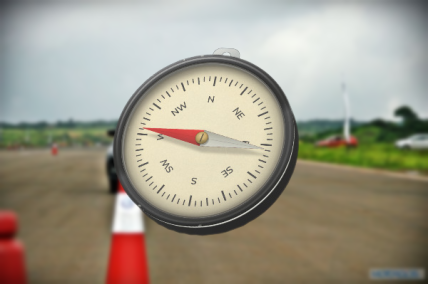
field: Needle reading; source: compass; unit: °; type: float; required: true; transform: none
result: 275 °
